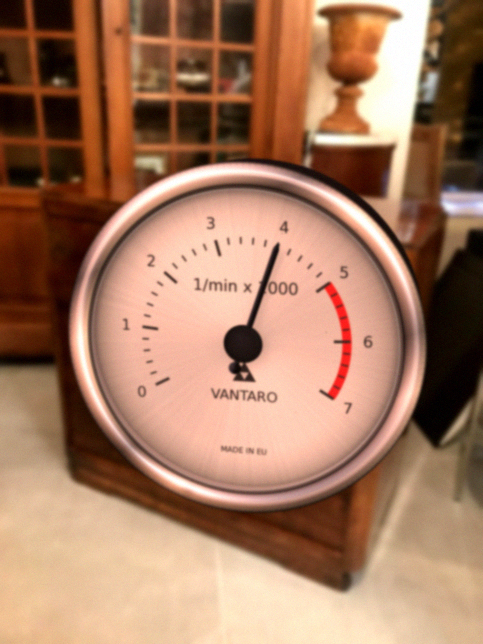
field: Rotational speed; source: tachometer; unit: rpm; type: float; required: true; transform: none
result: 4000 rpm
